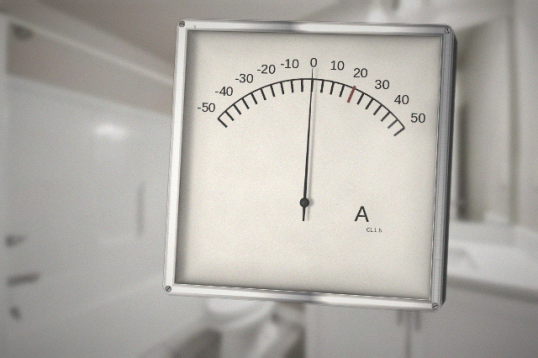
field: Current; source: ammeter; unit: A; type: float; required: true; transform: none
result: 0 A
